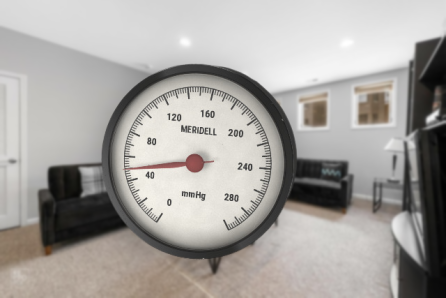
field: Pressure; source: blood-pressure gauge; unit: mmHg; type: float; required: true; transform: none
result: 50 mmHg
